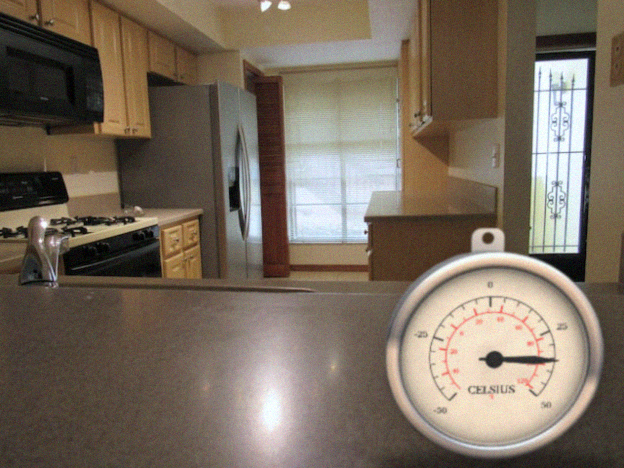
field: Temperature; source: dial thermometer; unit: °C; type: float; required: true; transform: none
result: 35 °C
